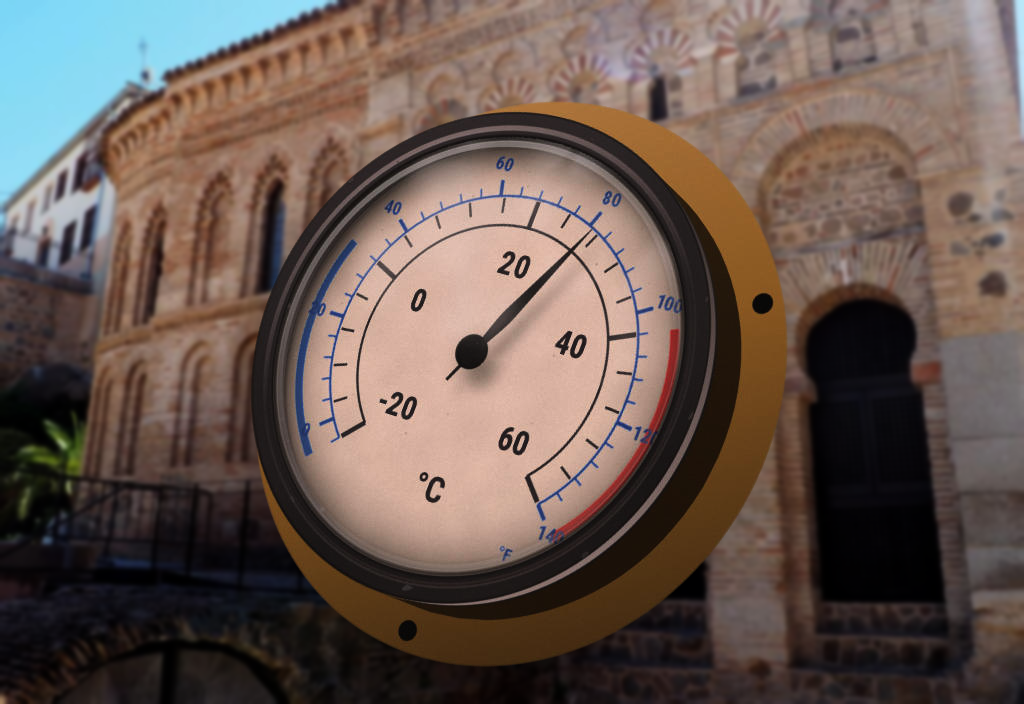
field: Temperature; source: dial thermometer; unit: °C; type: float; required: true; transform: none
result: 28 °C
